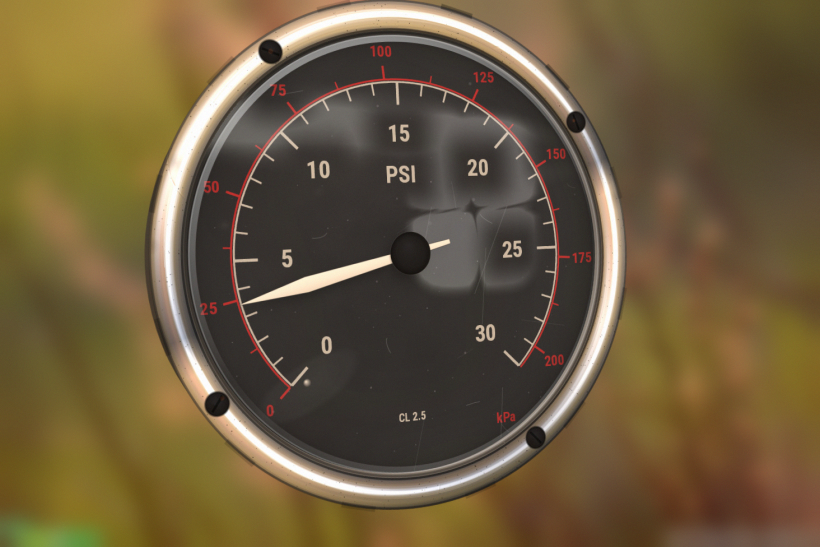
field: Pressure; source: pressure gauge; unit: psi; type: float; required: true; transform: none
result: 3.5 psi
